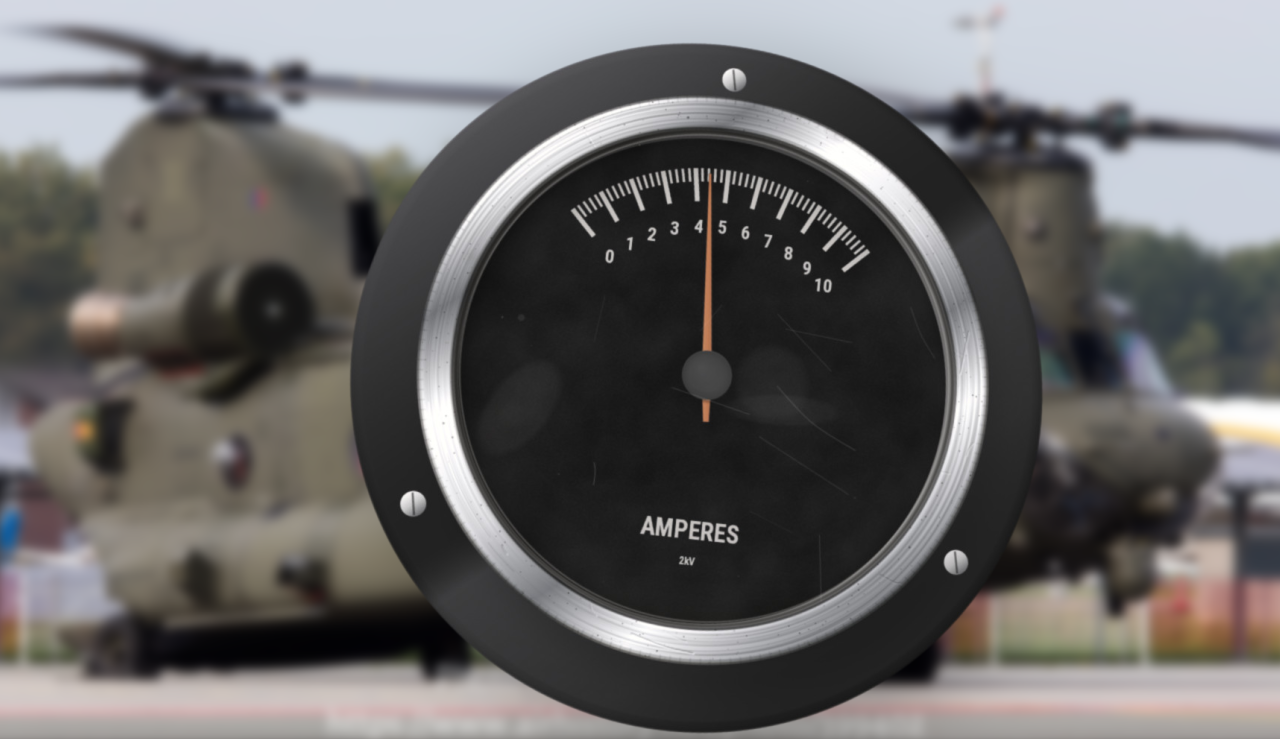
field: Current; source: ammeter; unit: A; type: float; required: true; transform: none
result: 4.4 A
